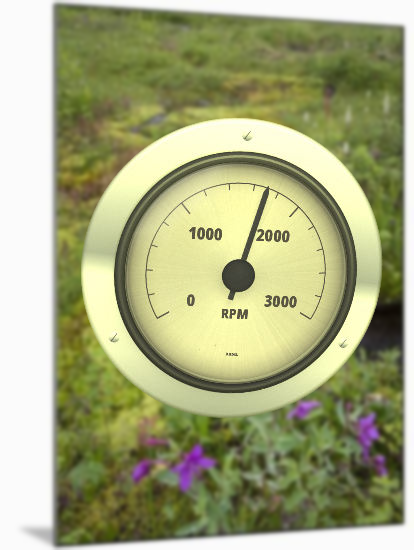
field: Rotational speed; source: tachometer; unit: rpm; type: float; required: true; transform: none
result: 1700 rpm
